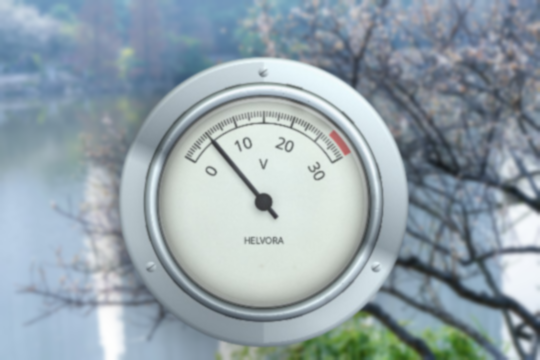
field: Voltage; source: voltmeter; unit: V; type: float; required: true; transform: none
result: 5 V
